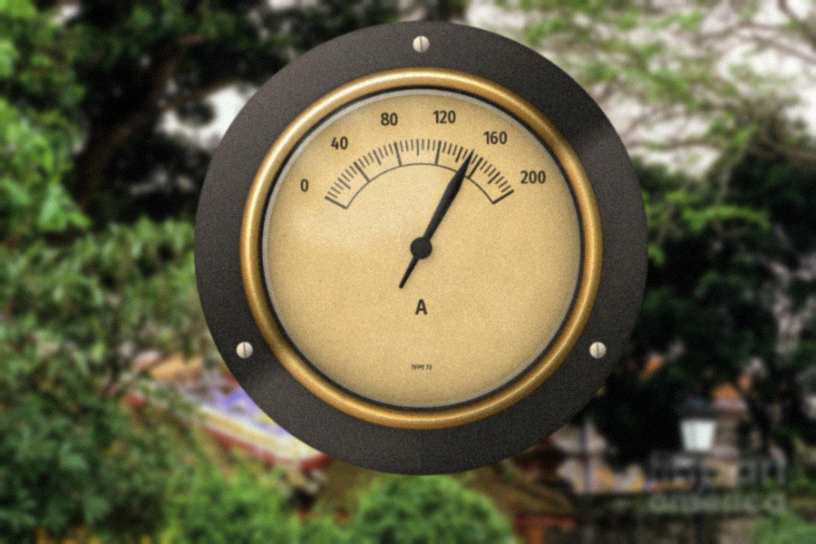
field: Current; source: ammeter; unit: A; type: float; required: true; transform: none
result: 150 A
